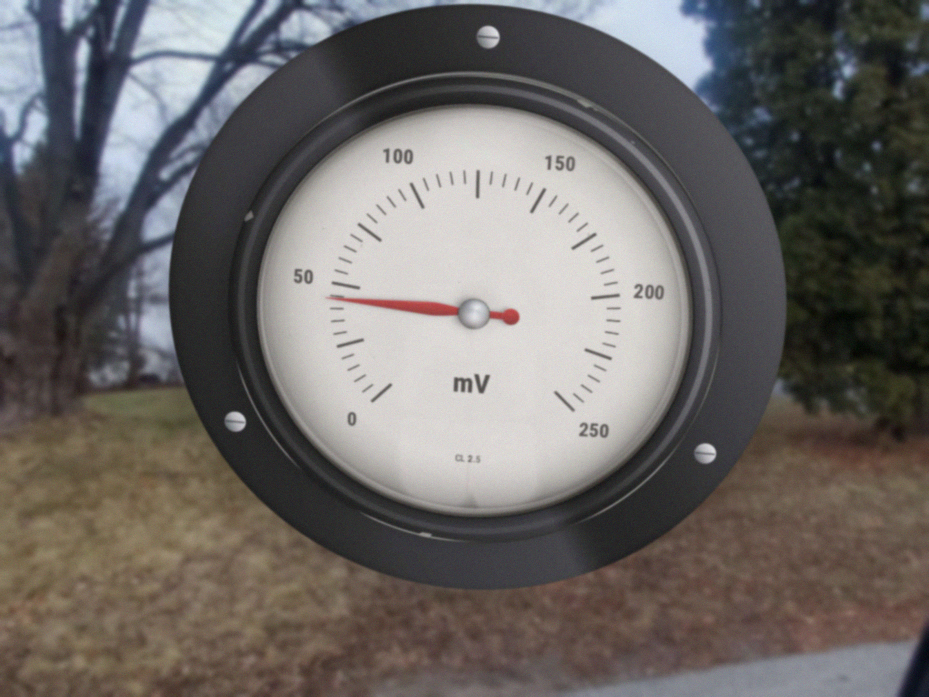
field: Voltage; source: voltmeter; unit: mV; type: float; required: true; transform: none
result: 45 mV
